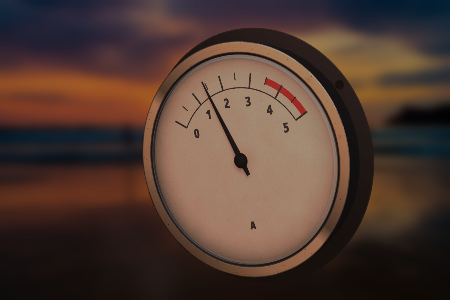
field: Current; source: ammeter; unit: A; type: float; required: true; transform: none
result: 1.5 A
